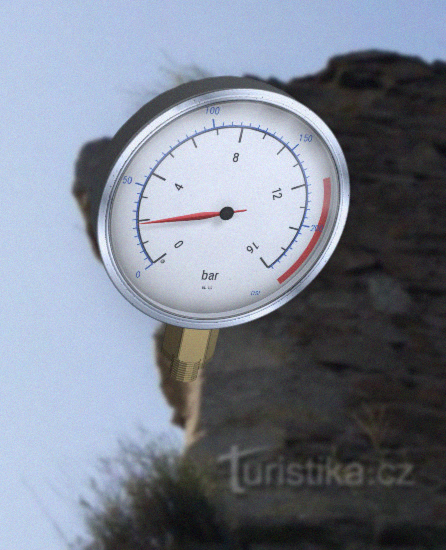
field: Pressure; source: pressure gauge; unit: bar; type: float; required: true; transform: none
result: 2 bar
